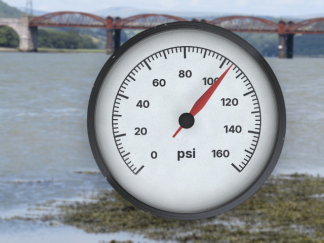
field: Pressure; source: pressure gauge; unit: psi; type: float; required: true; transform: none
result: 104 psi
